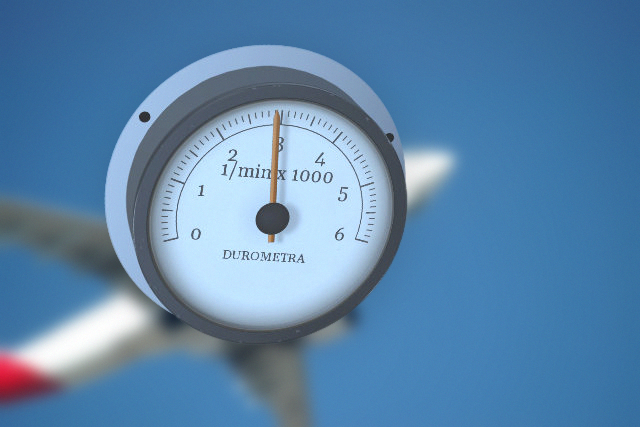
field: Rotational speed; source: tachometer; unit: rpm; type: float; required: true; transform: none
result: 2900 rpm
